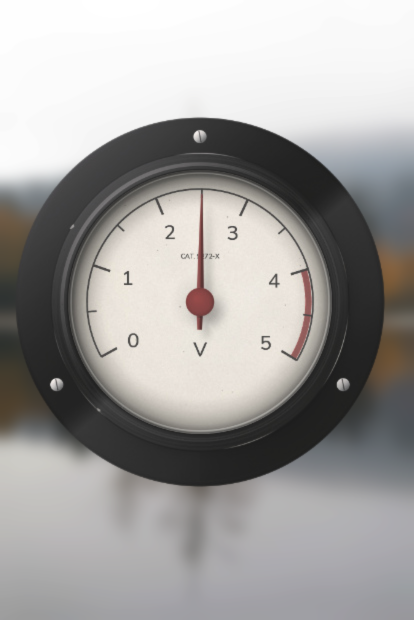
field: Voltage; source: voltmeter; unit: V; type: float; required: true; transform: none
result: 2.5 V
